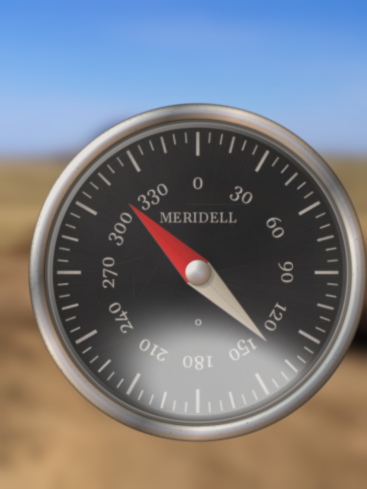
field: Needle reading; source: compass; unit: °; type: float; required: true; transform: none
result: 315 °
